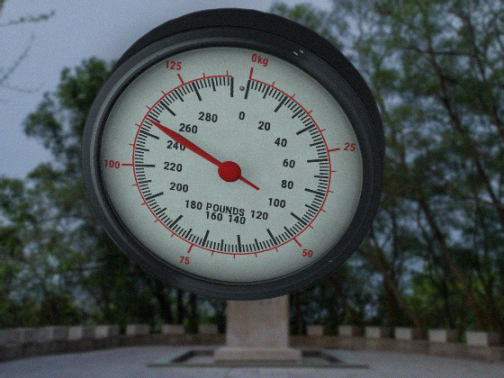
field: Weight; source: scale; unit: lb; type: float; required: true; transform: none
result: 250 lb
